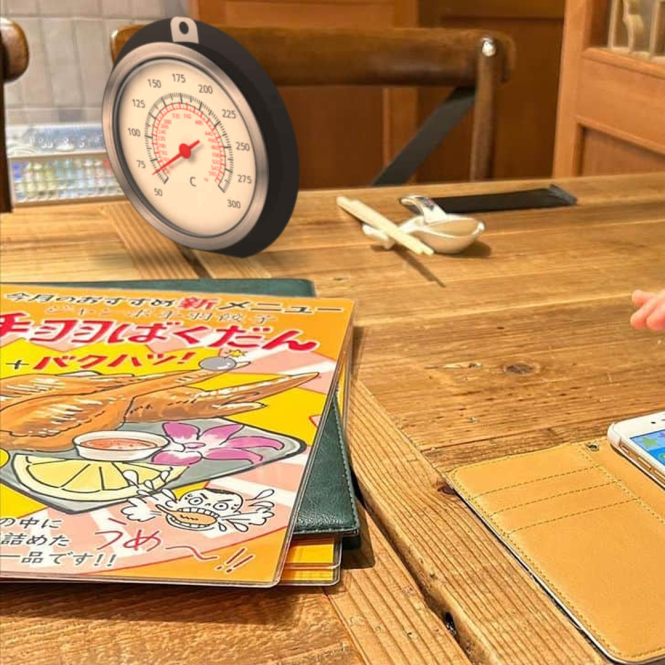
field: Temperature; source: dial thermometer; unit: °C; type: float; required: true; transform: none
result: 62.5 °C
